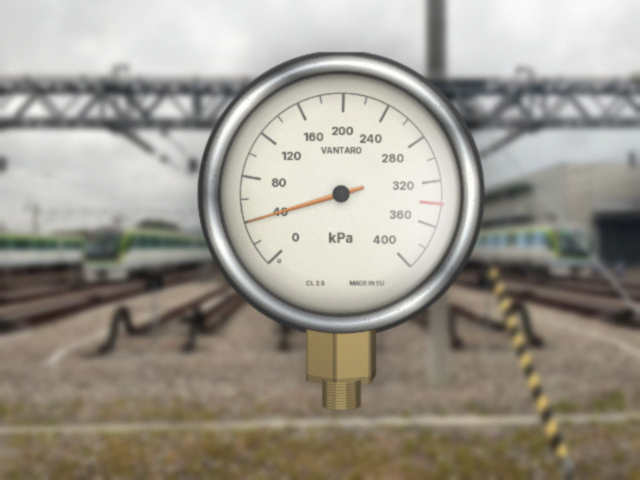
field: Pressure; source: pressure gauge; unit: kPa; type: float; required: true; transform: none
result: 40 kPa
